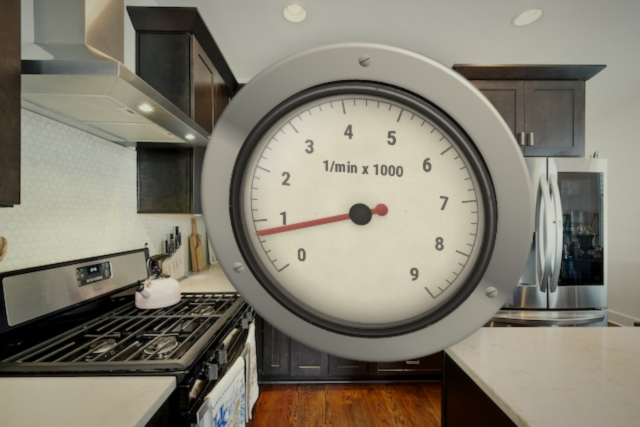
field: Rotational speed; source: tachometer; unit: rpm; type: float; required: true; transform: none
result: 800 rpm
